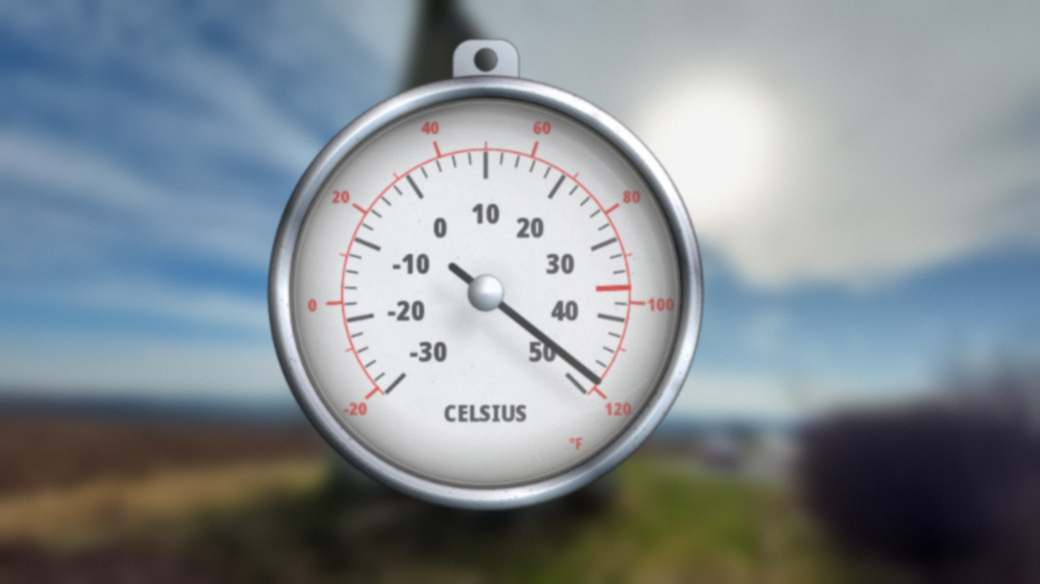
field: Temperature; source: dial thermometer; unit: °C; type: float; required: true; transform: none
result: 48 °C
